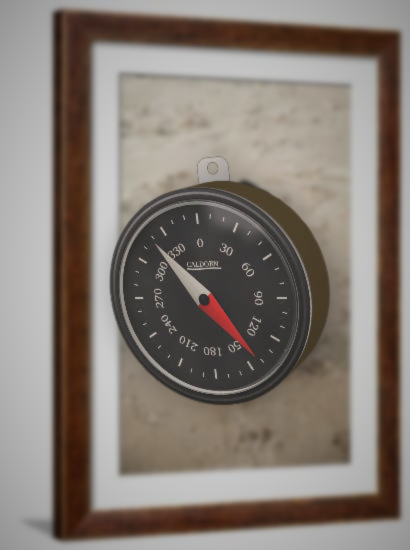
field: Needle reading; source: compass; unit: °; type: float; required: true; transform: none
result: 140 °
